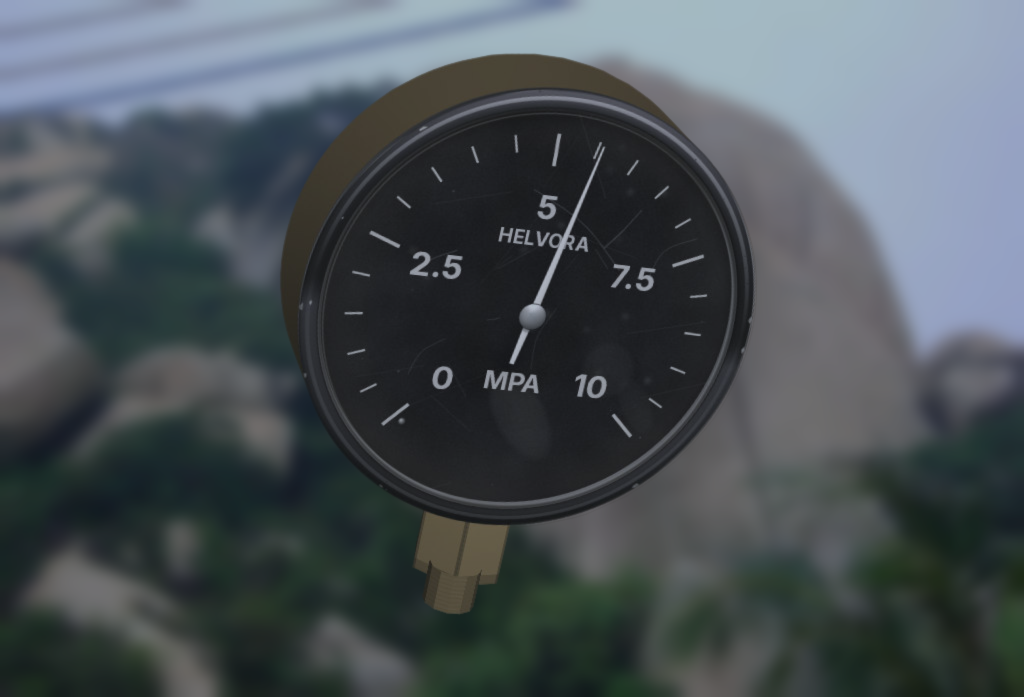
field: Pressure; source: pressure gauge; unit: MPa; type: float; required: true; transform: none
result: 5.5 MPa
